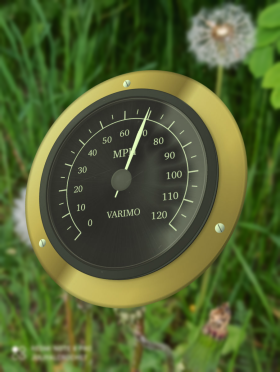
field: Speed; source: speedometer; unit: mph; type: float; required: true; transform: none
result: 70 mph
